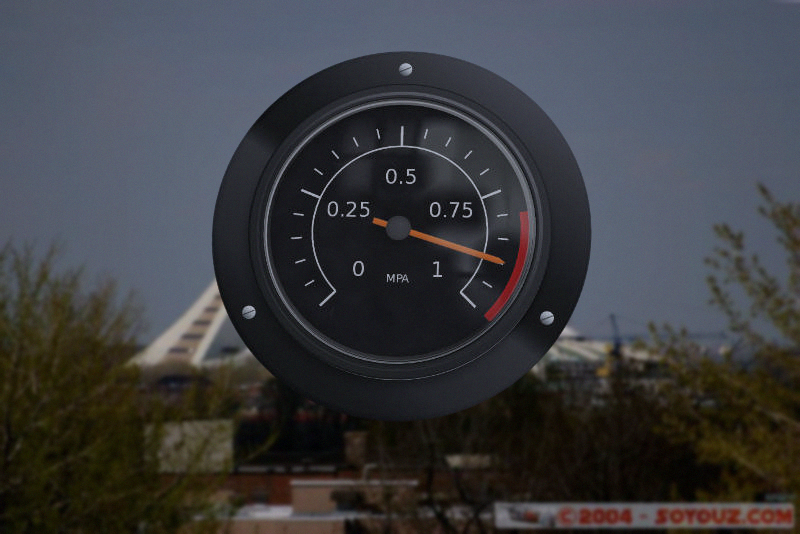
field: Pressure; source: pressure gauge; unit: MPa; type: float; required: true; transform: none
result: 0.9 MPa
